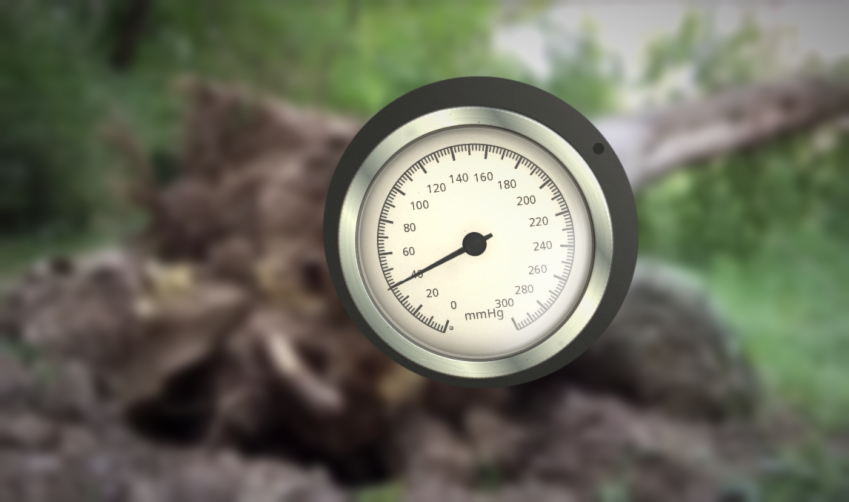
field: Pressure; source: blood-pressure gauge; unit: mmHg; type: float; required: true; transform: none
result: 40 mmHg
